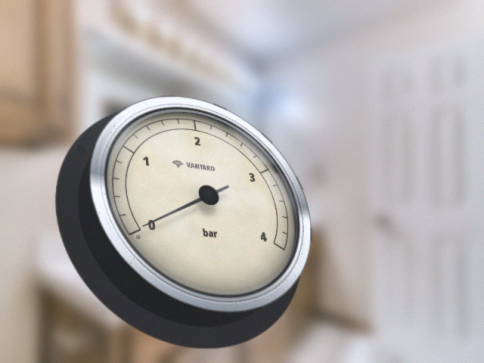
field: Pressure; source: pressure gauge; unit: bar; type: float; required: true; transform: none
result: 0 bar
